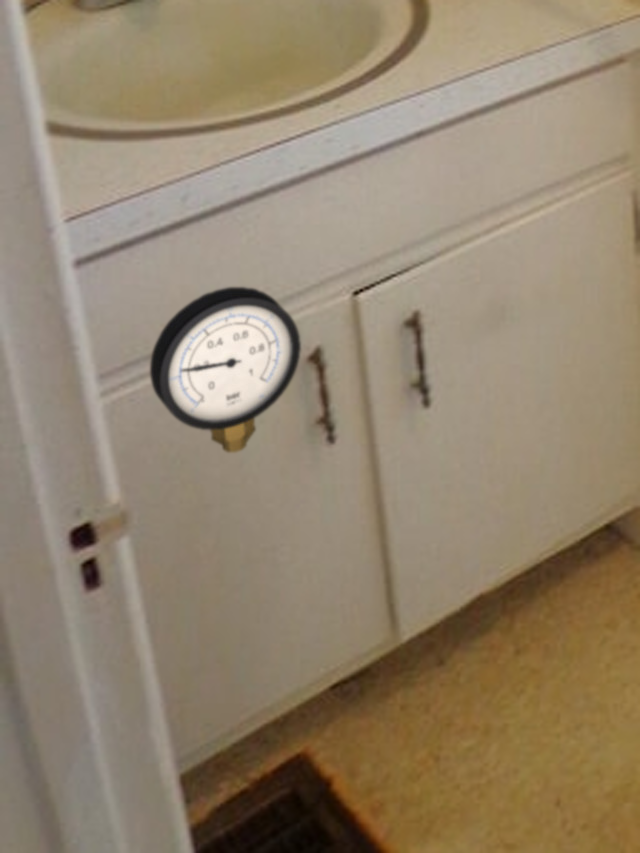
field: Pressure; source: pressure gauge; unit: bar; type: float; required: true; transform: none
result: 0.2 bar
